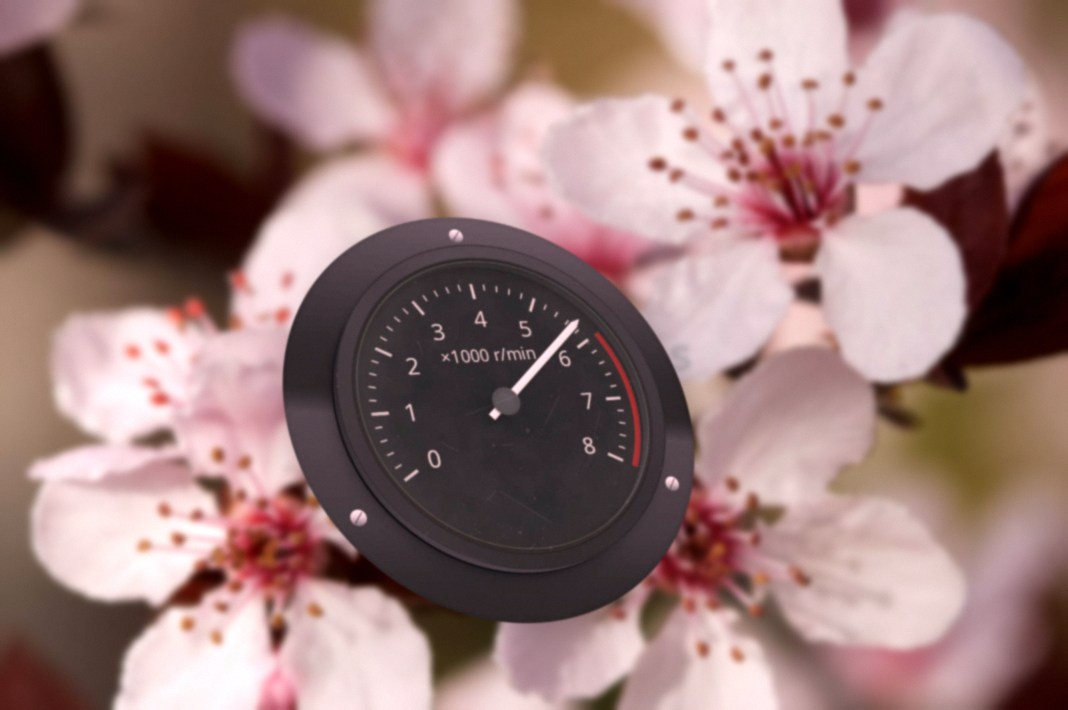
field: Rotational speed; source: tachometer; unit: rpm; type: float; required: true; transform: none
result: 5700 rpm
